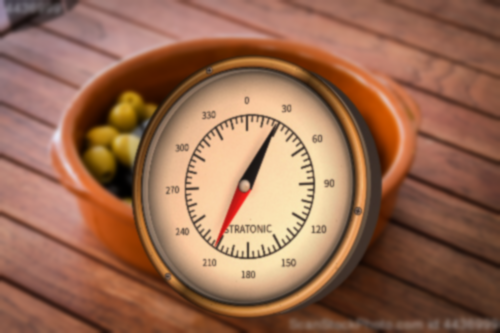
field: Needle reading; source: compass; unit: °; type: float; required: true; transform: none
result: 210 °
